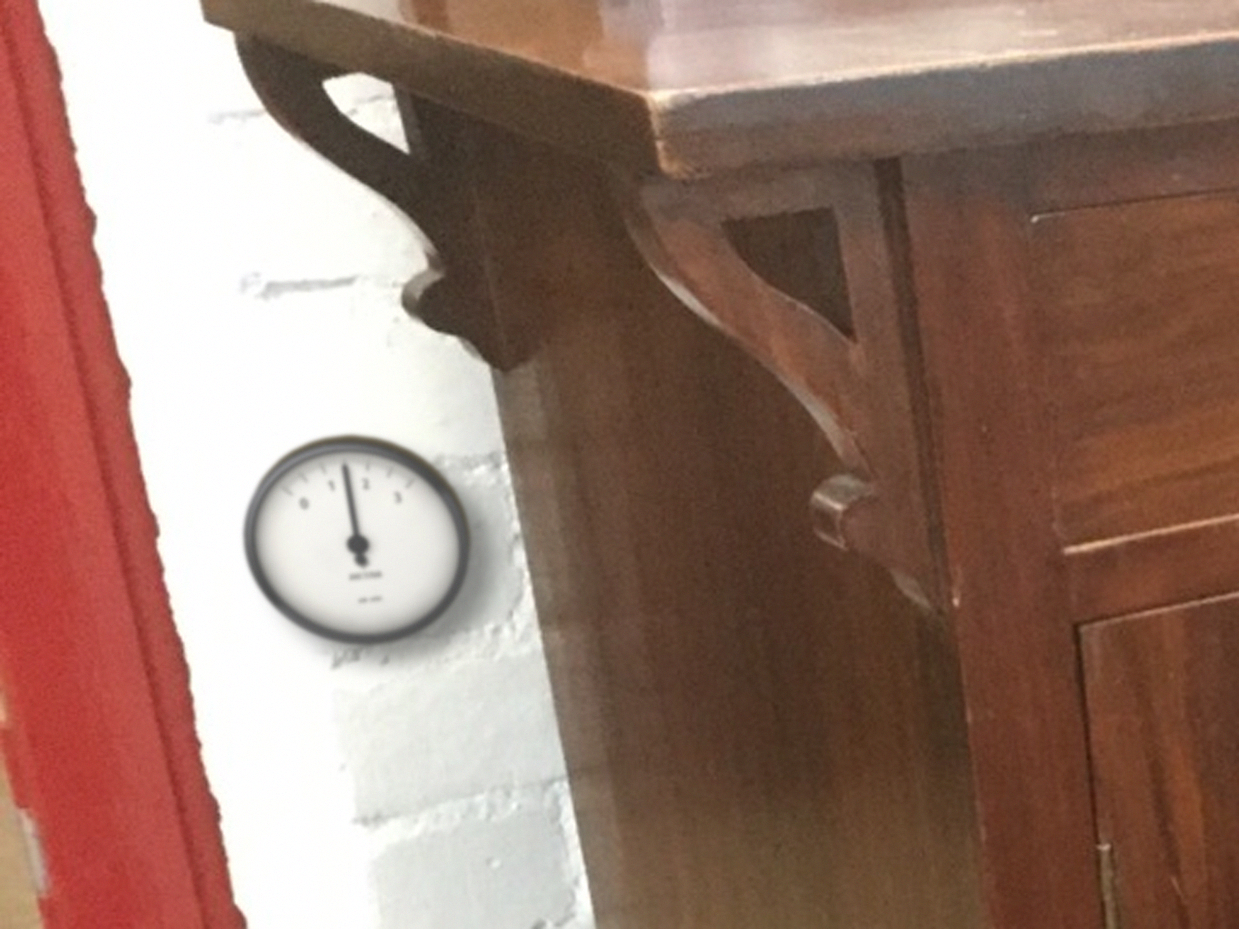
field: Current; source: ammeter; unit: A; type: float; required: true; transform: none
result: 1.5 A
